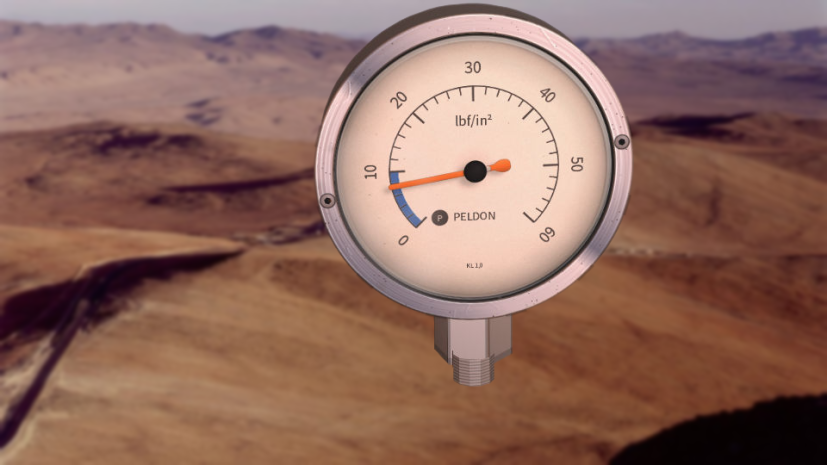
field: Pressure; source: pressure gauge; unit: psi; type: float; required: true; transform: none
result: 8 psi
